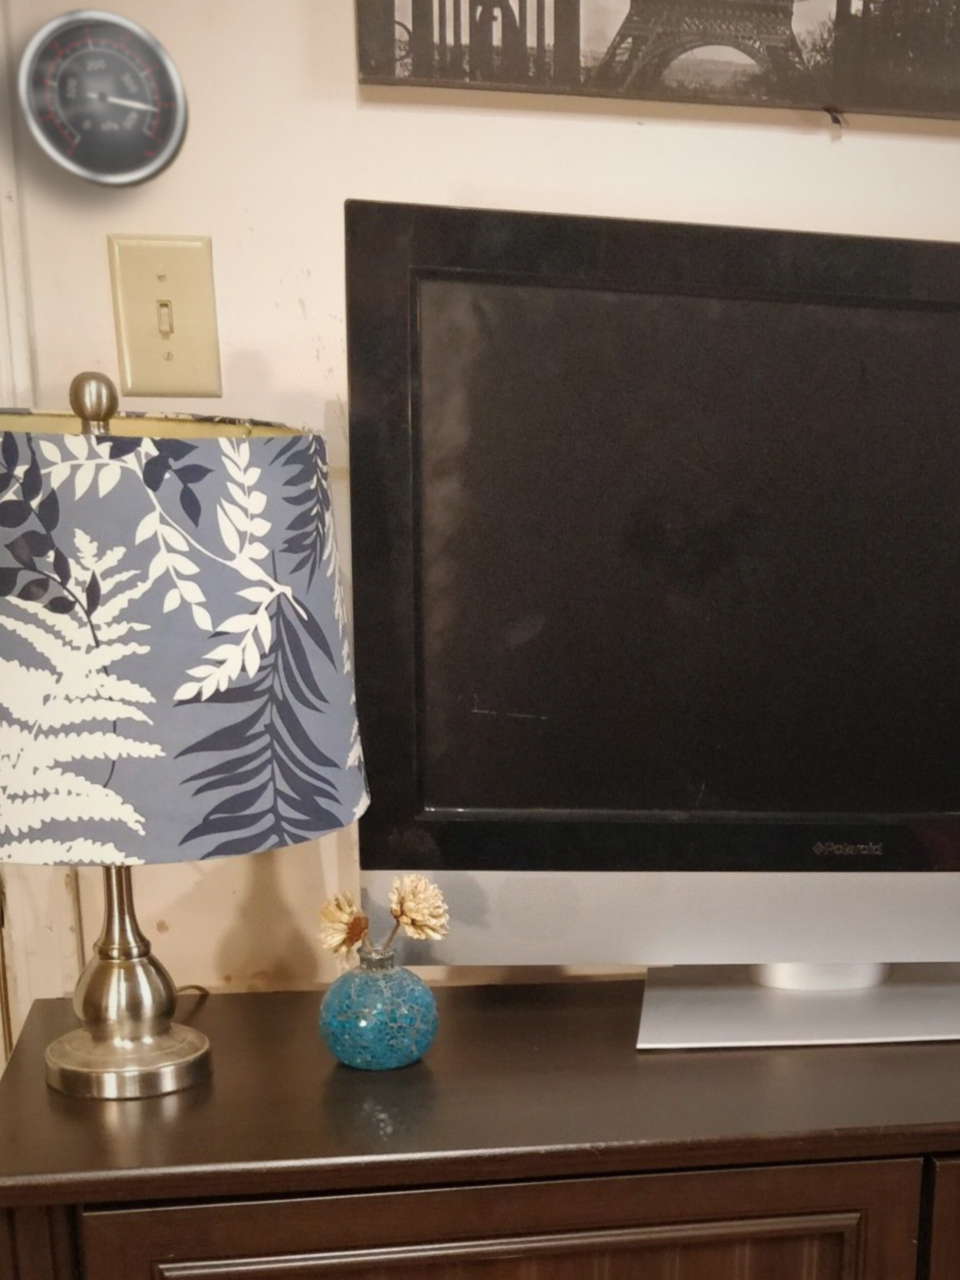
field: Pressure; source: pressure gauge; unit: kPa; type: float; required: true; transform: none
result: 360 kPa
